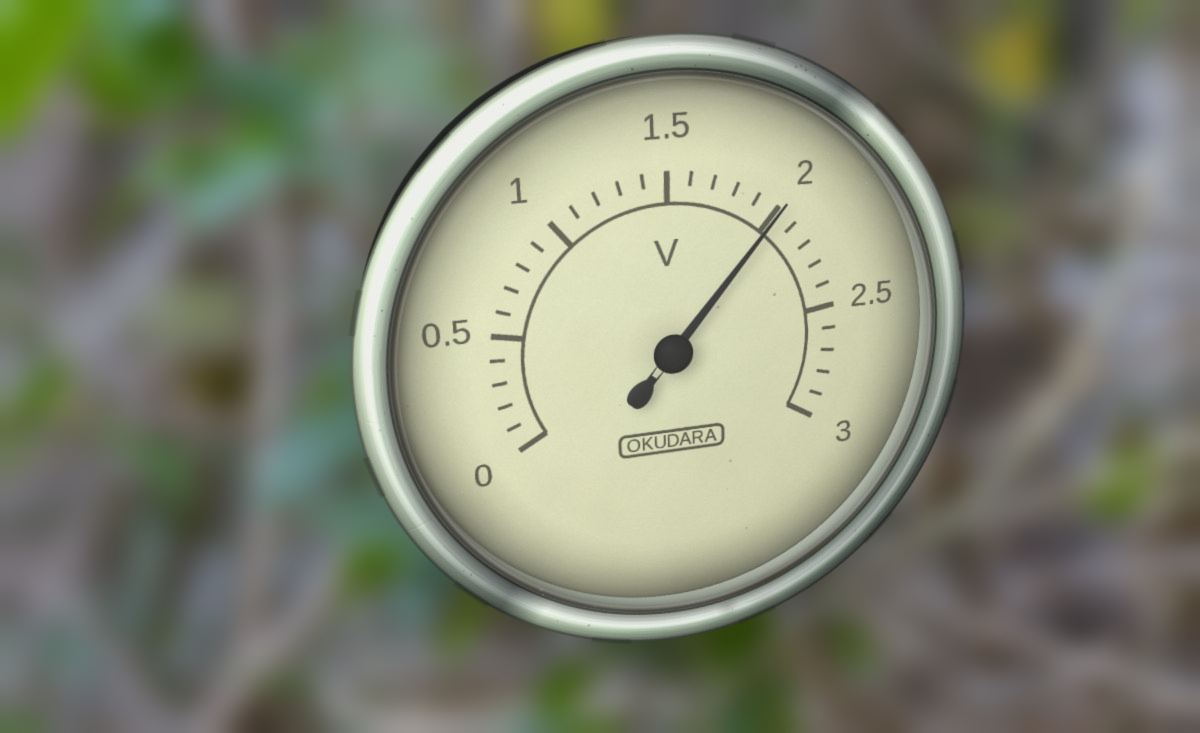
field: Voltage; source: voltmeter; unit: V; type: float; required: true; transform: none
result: 2 V
